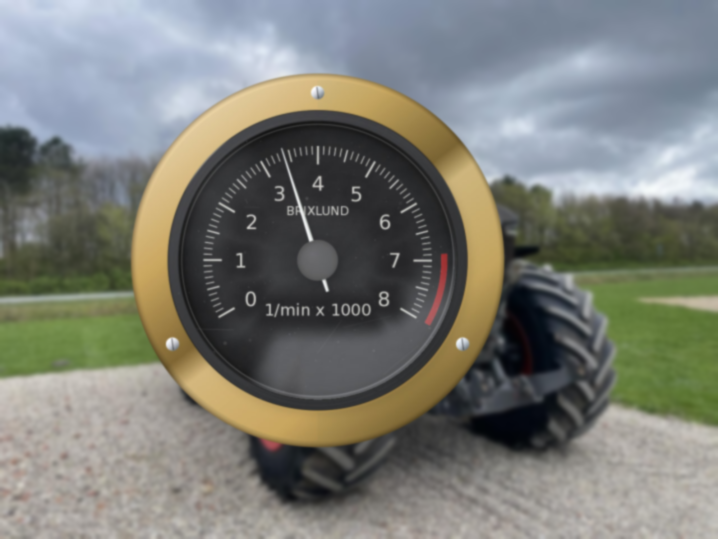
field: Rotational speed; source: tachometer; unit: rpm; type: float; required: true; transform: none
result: 3400 rpm
